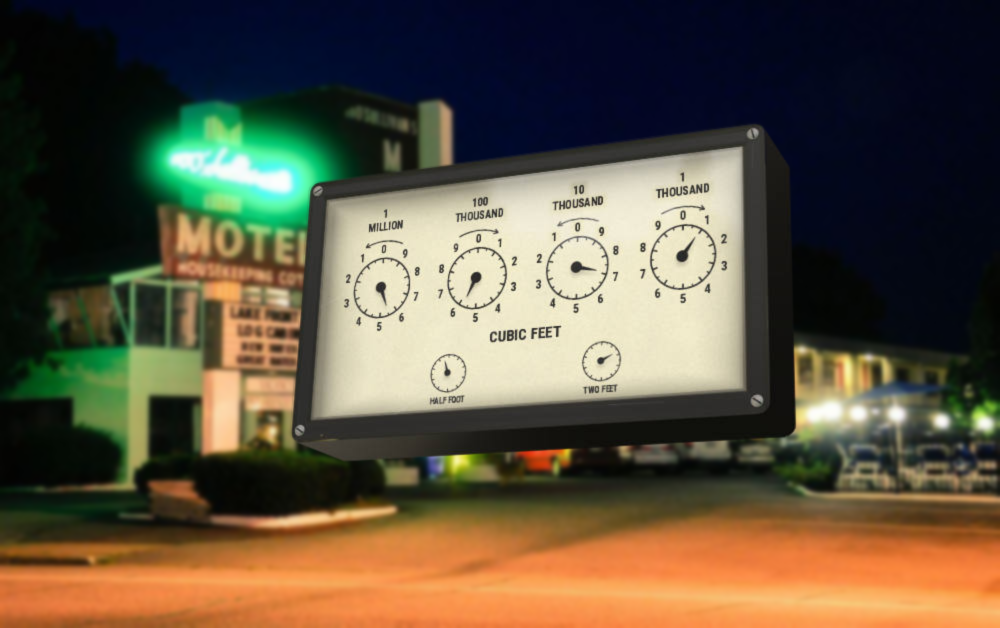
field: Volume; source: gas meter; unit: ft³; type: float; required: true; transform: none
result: 557100 ft³
